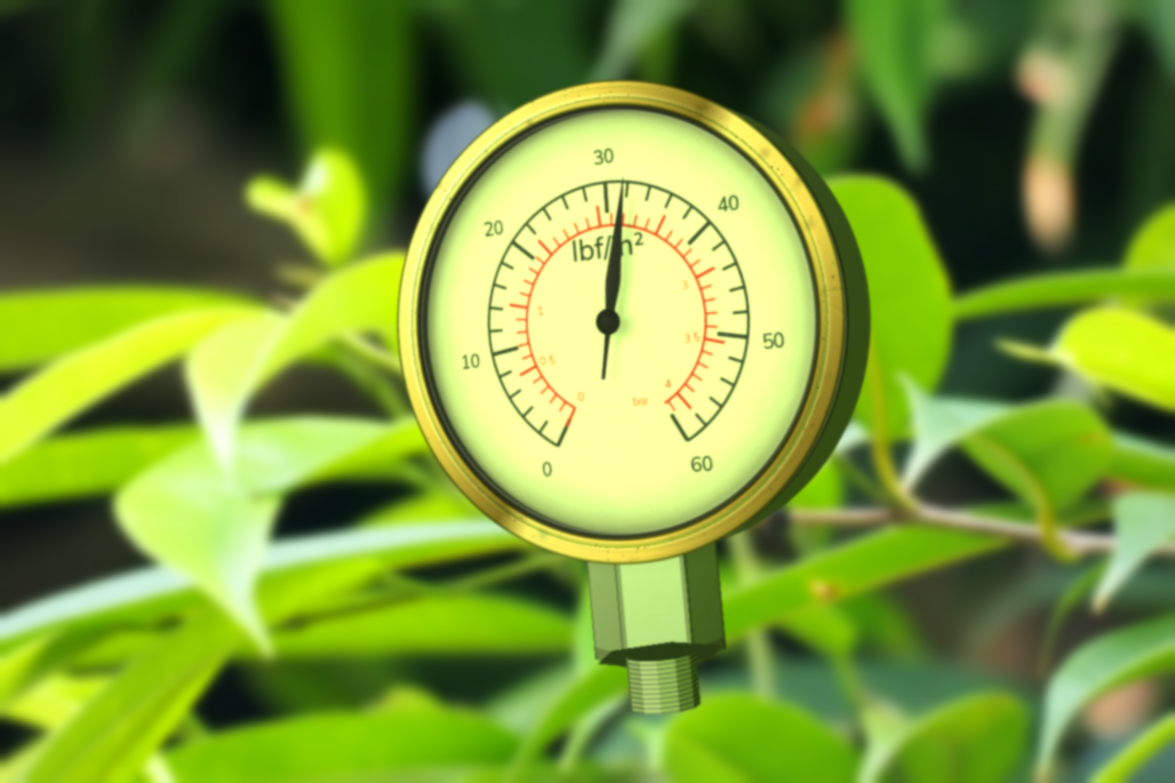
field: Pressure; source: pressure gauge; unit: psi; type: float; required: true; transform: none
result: 32 psi
